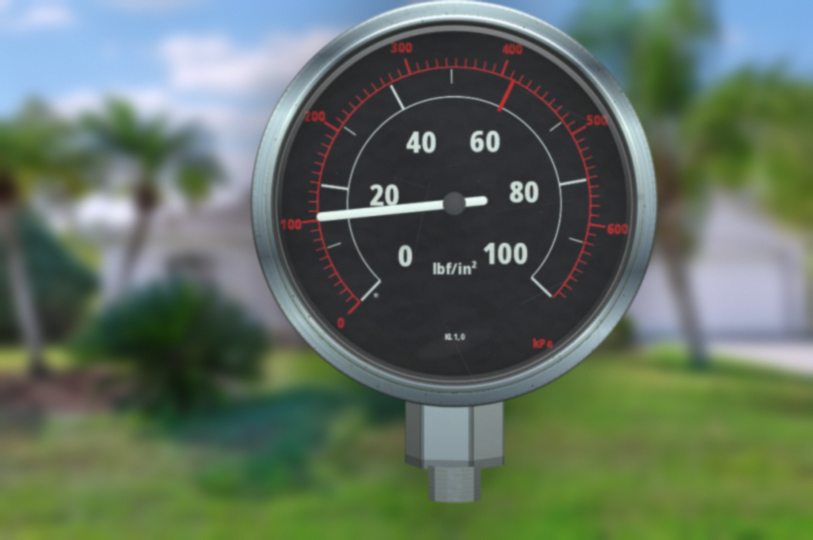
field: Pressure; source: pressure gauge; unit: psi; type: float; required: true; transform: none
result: 15 psi
